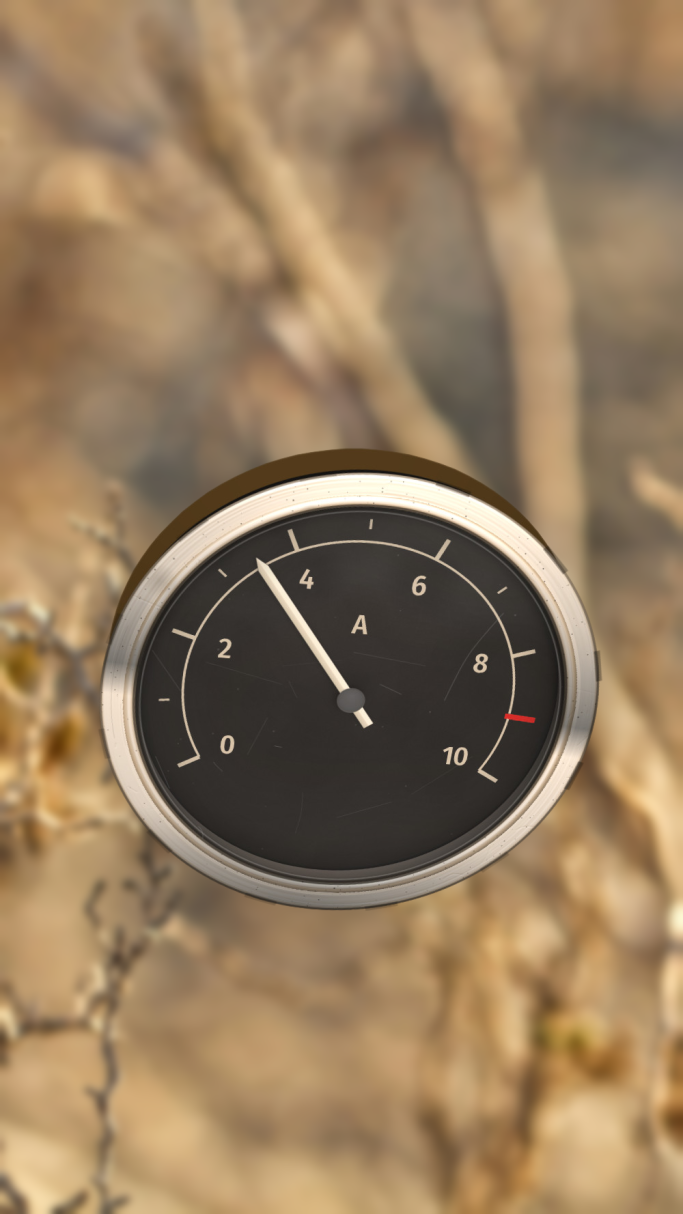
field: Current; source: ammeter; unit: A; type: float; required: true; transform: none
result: 3.5 A
